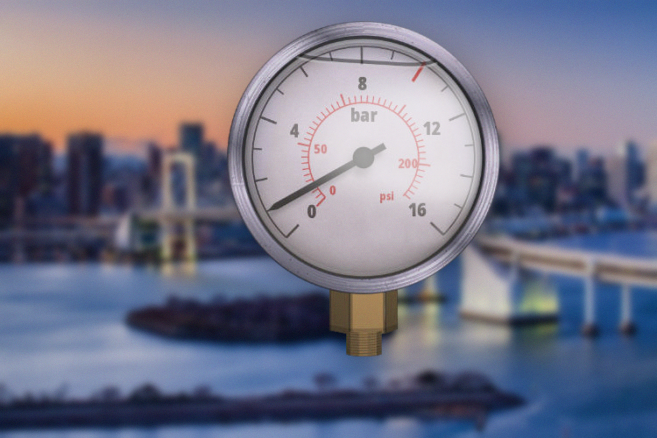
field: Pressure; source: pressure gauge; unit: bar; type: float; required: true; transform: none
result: 1 bar
